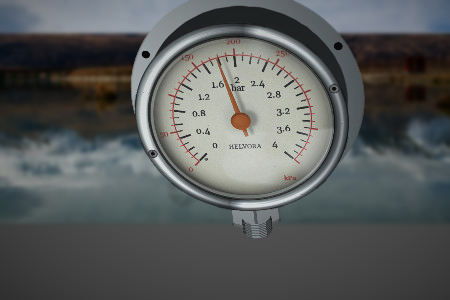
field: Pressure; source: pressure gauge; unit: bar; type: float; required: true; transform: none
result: 1.8 bar
